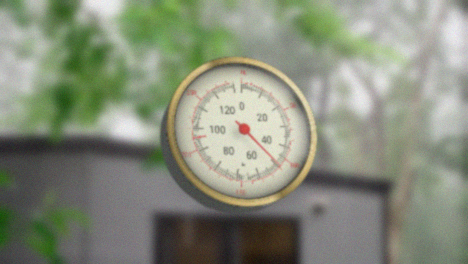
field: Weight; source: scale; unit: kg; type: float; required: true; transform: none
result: 50 kg
